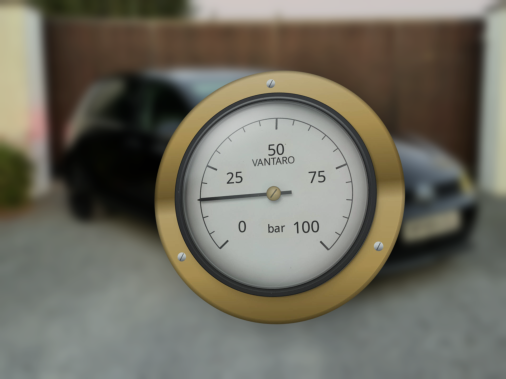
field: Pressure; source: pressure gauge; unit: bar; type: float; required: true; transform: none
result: 15 bar
